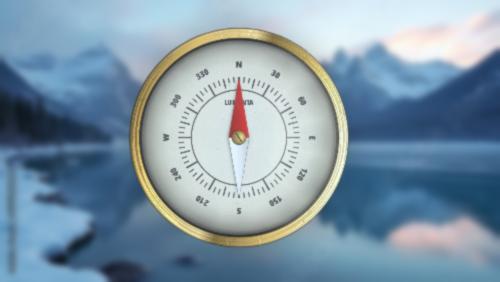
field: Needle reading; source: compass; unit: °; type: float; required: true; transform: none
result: 0 °
